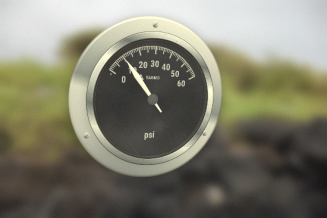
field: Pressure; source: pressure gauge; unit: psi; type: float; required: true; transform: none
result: 10 psi
